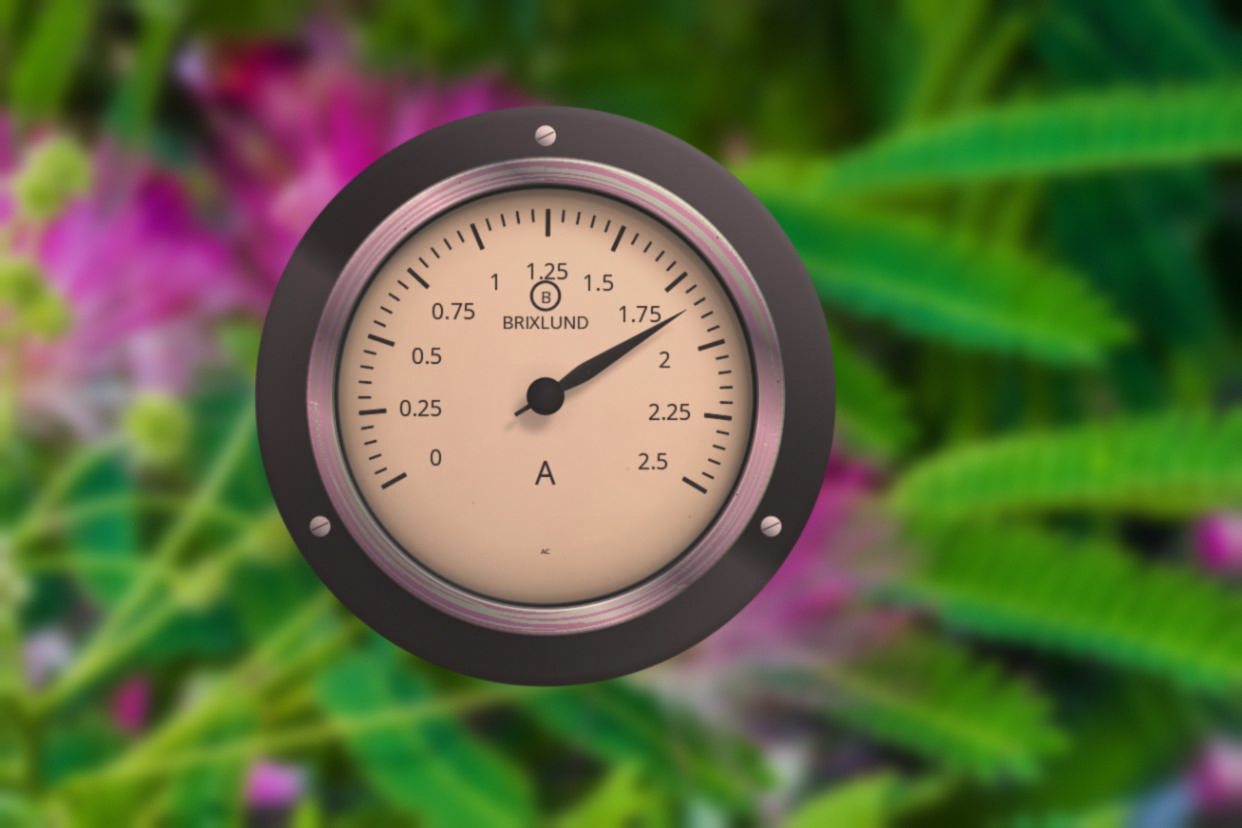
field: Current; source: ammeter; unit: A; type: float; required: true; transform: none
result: 1.85 A
